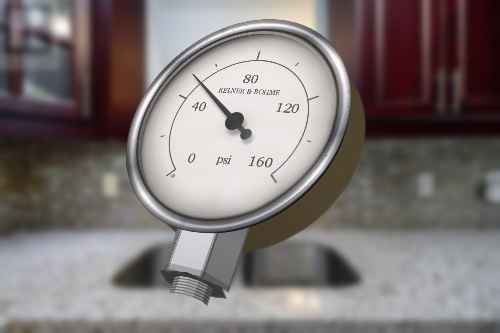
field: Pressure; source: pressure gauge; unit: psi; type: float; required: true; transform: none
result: 50 psi
